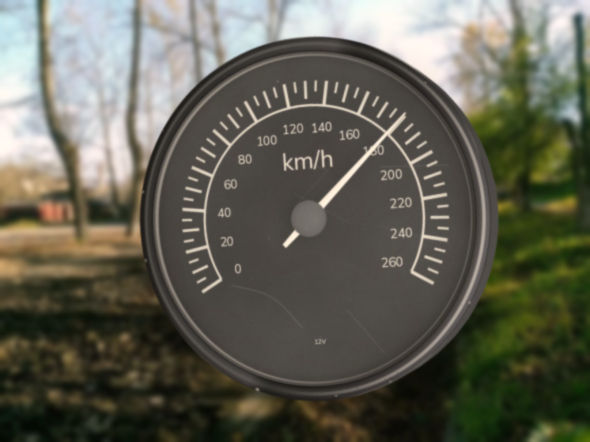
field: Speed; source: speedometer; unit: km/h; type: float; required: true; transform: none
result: 180 km/h
